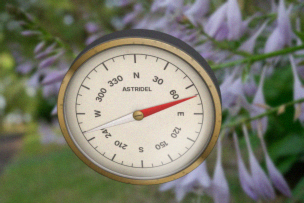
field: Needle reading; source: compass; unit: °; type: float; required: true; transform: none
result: 70 °
